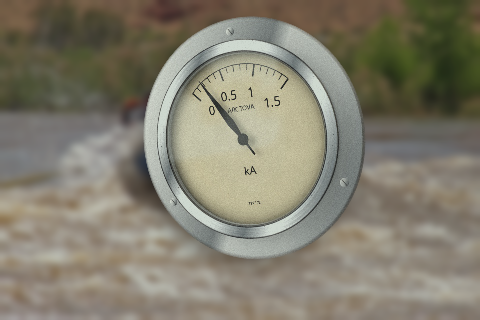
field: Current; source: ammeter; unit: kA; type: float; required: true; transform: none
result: 0.2 kA
